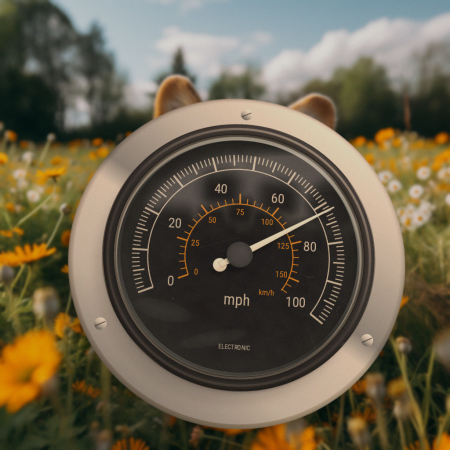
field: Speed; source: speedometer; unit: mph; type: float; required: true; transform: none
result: 72 mph
